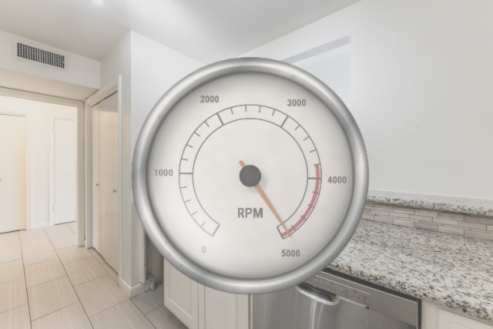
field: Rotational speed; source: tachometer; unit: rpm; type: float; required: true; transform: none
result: 4900 rpm
